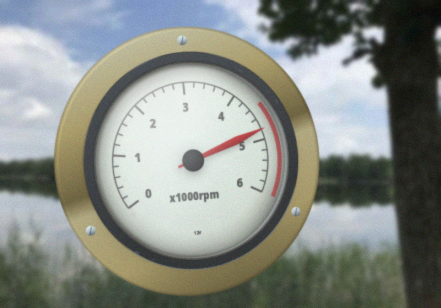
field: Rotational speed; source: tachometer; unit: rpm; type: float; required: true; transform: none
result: 4800 rpm
